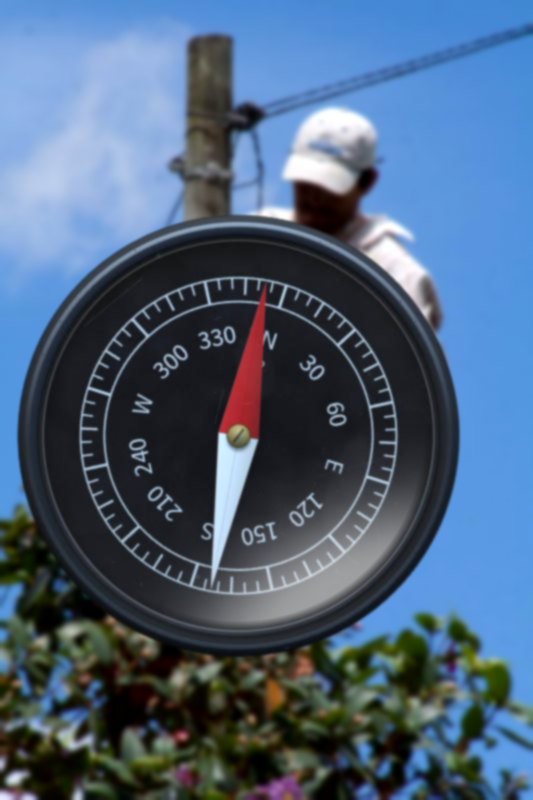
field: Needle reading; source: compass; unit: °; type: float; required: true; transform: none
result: 352.5 °
